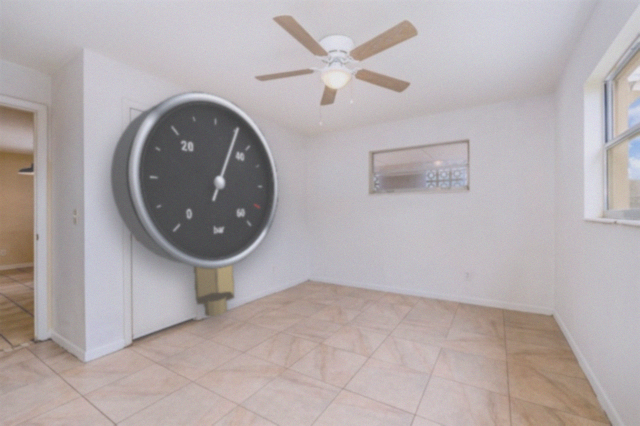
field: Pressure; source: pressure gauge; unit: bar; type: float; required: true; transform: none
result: 35 bar
